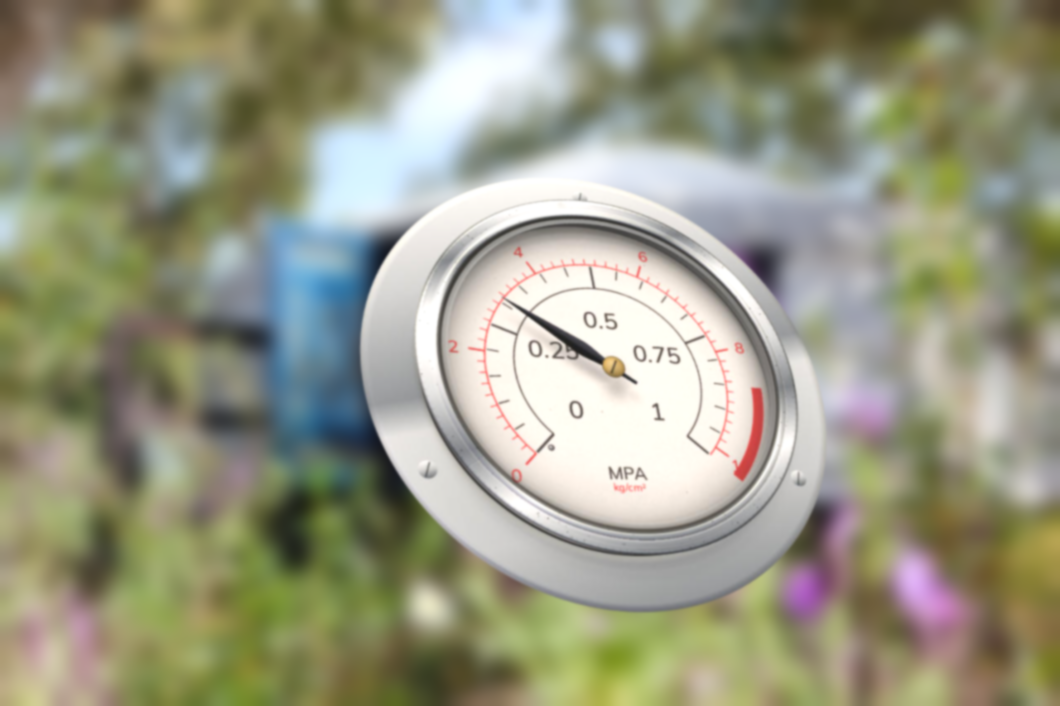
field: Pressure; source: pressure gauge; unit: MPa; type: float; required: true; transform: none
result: 0.3 MPa
